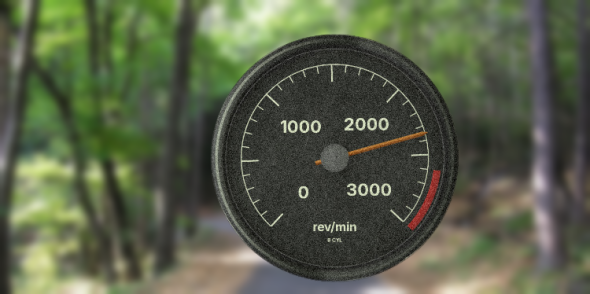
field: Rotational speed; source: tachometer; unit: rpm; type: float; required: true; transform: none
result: 2350 rpm
